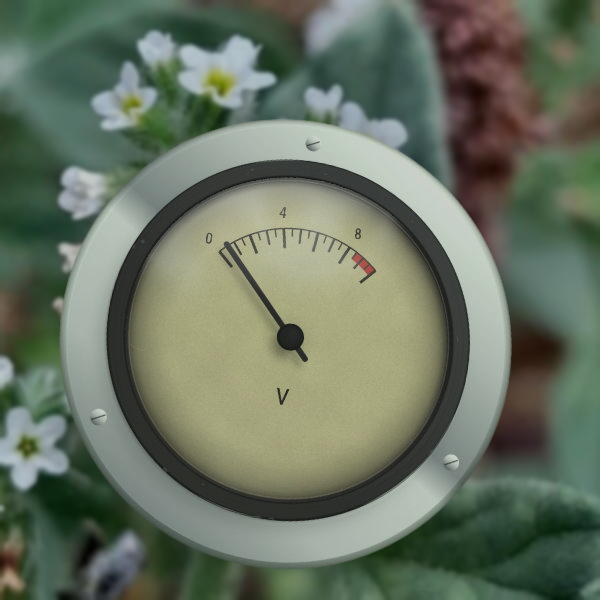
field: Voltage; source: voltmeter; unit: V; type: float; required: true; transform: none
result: 0.5 V
